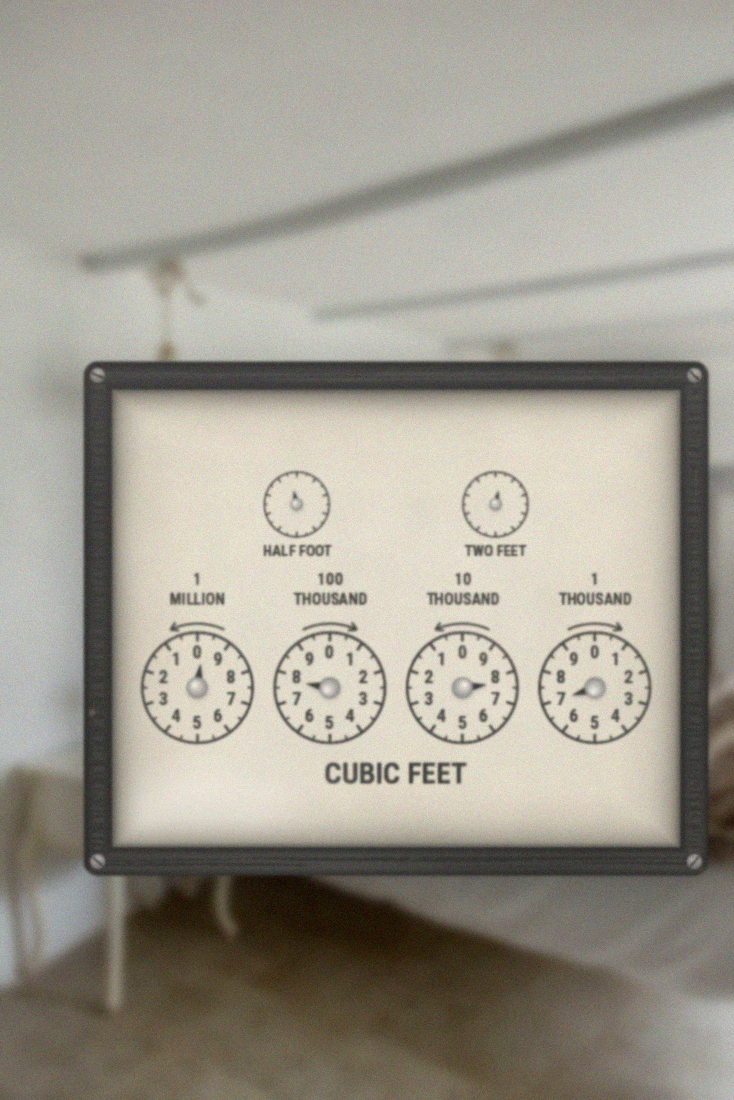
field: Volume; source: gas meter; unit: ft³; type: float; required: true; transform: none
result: 977700 ft³
